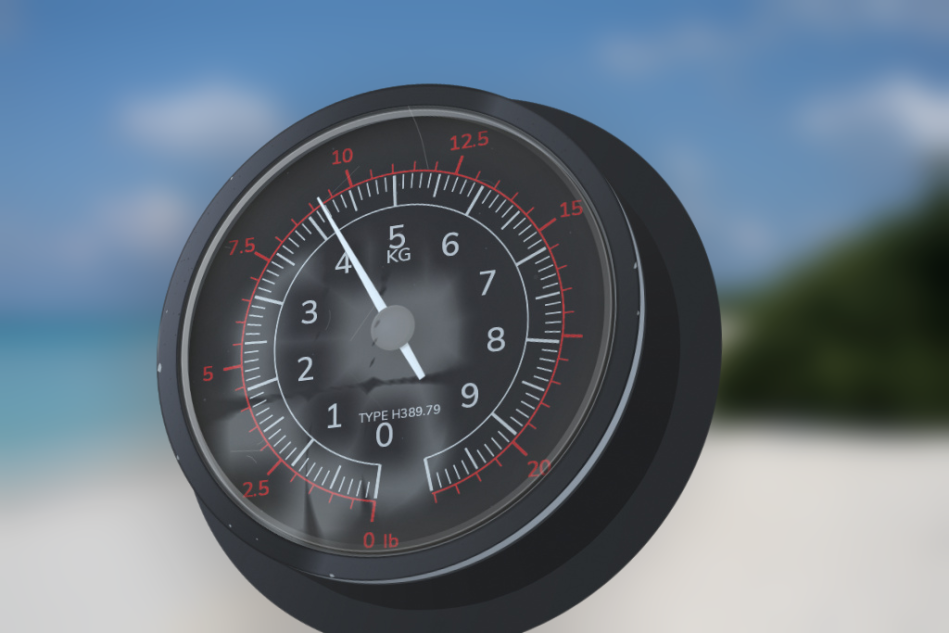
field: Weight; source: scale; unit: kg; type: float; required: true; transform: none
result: 4.2 kg
